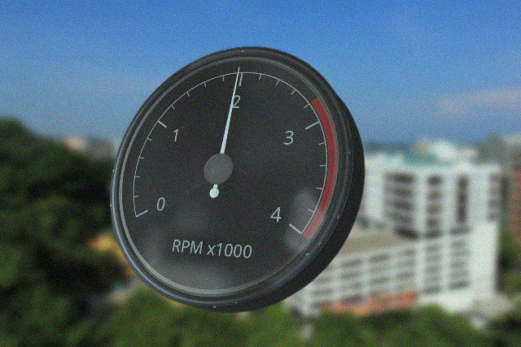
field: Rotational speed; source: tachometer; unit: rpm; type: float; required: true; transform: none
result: 2000 rpm
